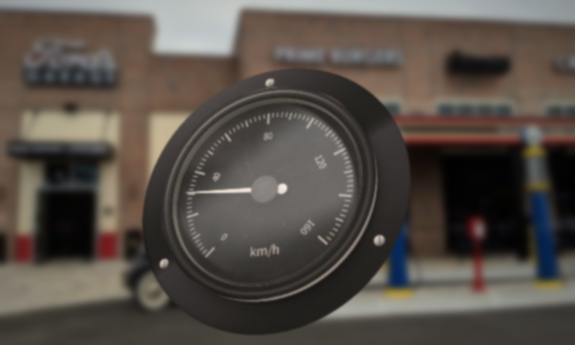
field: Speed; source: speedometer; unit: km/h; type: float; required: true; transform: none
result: 30 km/h
